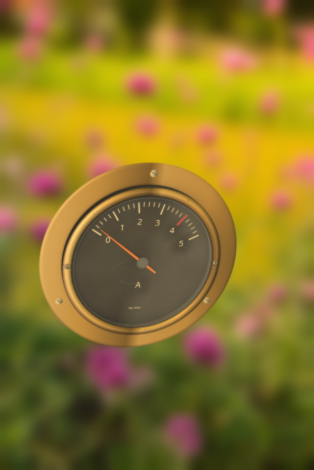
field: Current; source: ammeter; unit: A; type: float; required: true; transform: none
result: 0.2 A
